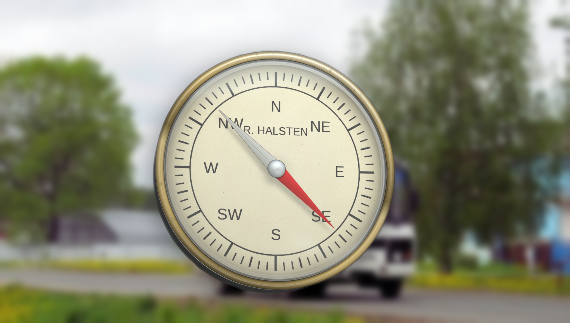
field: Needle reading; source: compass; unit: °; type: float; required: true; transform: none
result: 135 °
